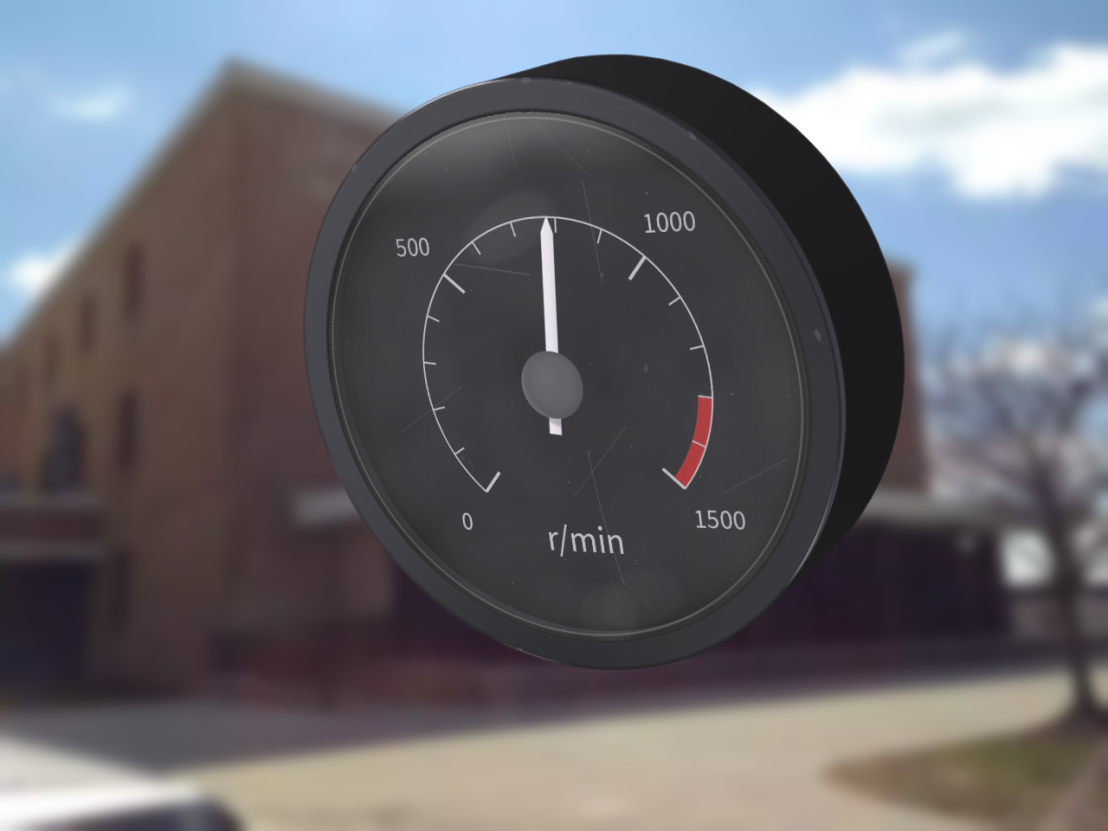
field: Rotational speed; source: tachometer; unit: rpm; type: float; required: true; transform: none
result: 800 rpm
